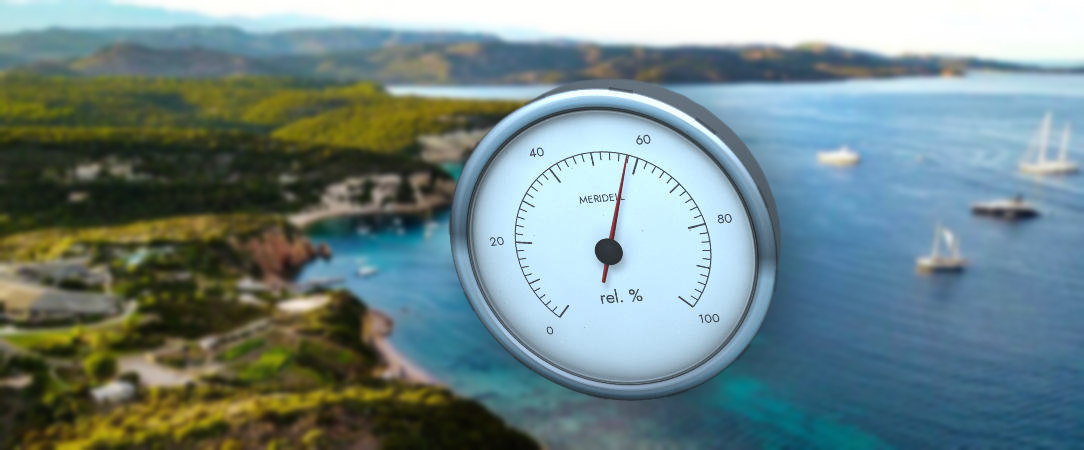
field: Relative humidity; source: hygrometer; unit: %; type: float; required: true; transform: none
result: 58 %
